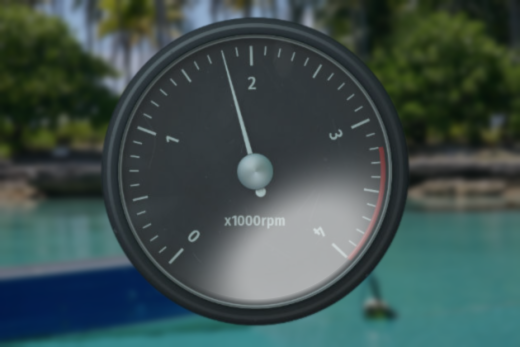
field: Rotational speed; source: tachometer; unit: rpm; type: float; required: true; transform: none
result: 1800 rpm
